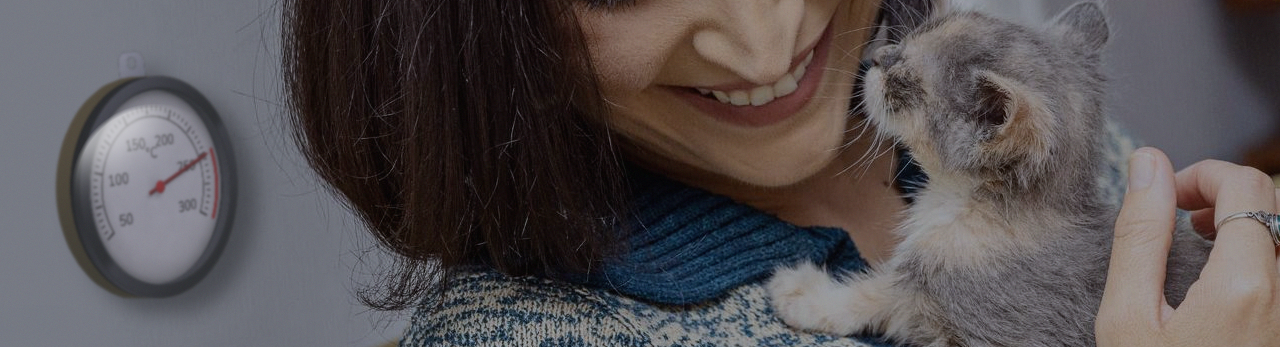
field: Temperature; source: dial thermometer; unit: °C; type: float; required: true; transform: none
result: 250 °C
